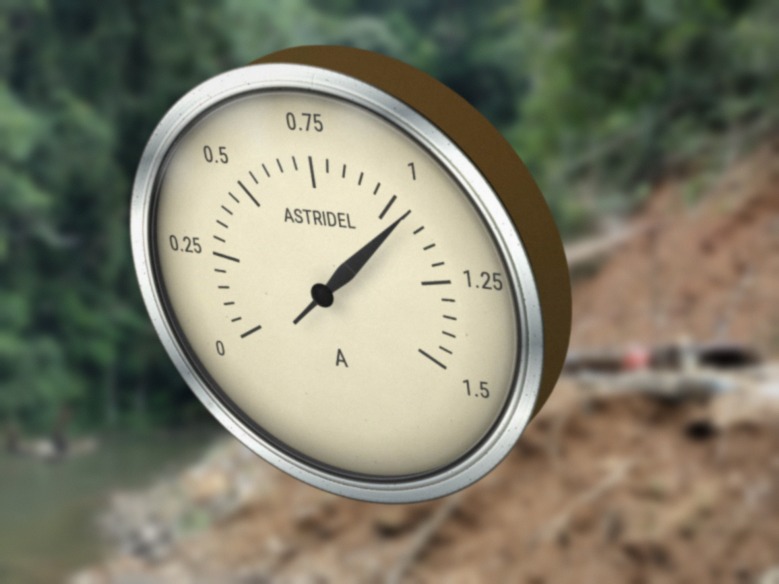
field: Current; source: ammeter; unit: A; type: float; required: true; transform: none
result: 1.05 A
